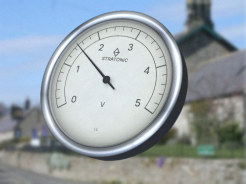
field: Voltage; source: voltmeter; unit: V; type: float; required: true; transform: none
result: 1.5 V
